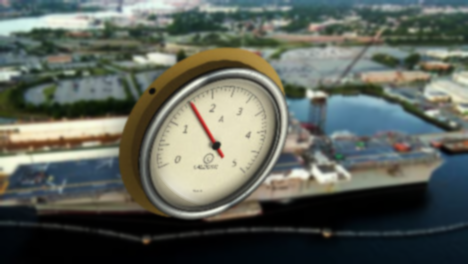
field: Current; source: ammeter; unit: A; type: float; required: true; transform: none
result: 1.5 A
